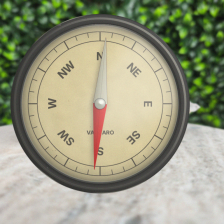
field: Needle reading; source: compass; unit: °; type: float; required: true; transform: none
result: 185 °
